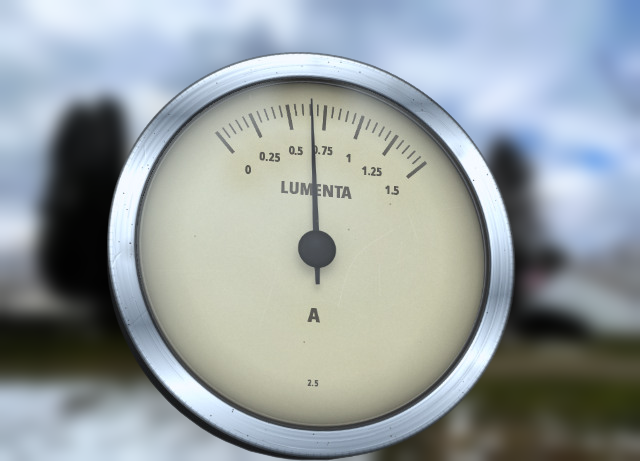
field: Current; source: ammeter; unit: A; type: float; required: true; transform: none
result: 0.65 A
